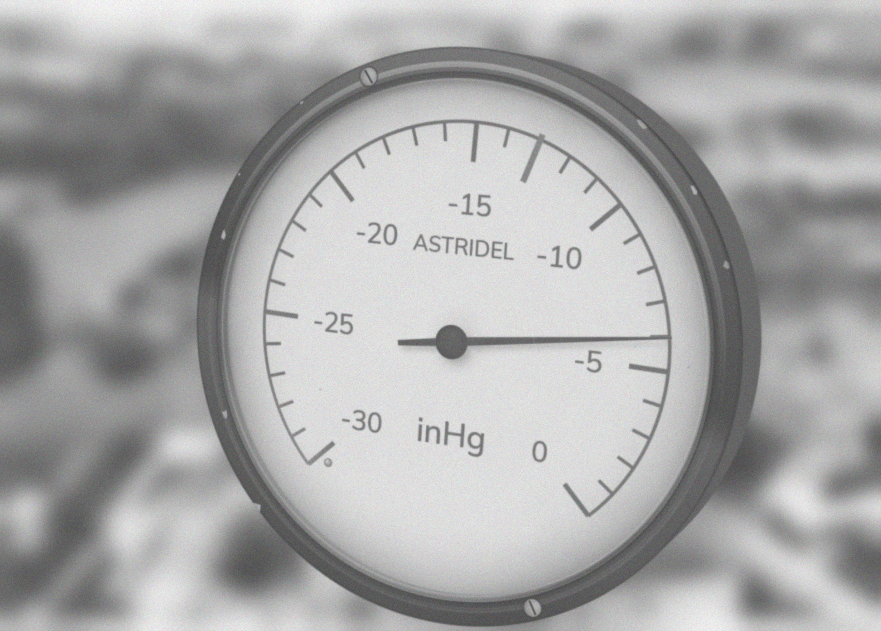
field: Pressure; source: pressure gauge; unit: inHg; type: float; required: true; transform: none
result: -6 inHg
